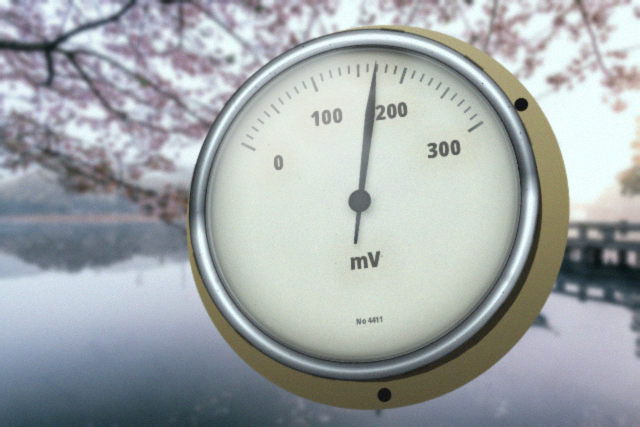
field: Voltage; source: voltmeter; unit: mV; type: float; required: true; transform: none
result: 170 mV
